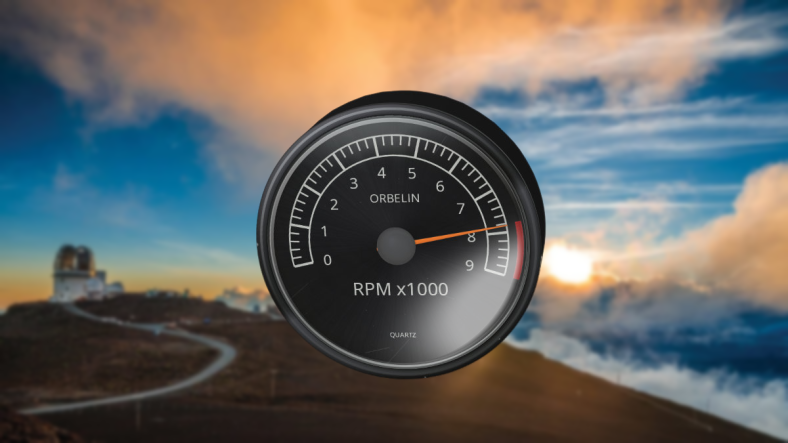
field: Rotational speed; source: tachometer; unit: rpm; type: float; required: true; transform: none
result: 7800 rpm
